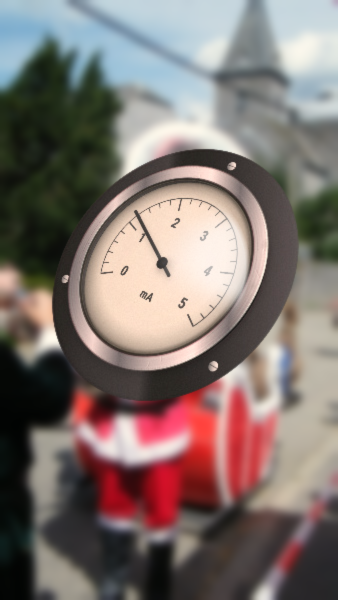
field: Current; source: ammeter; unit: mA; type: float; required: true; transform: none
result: 1.2 mA
